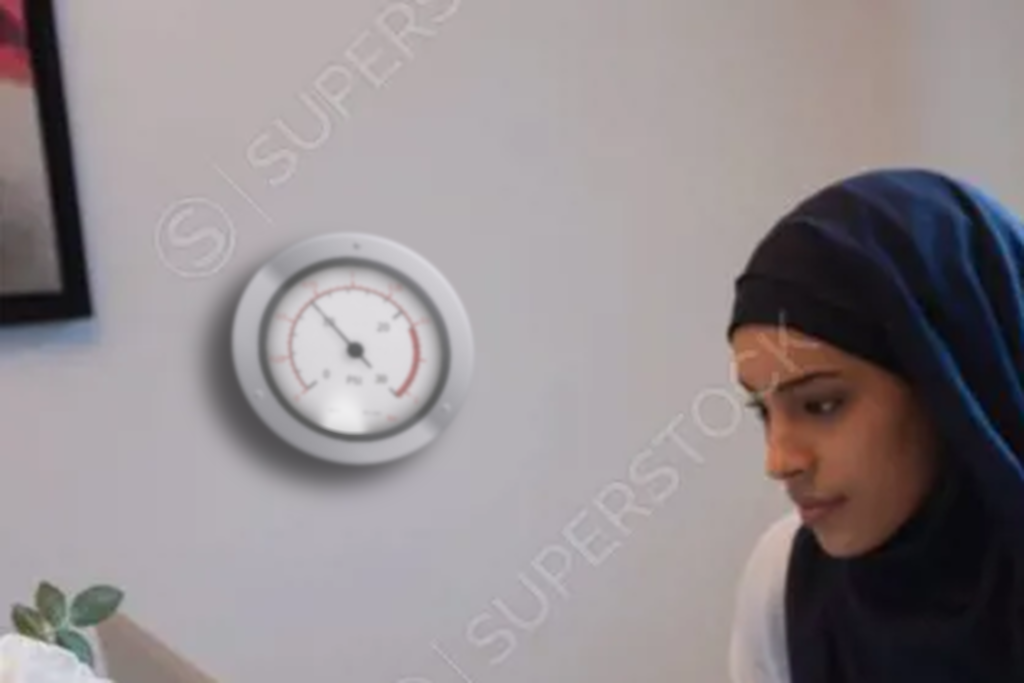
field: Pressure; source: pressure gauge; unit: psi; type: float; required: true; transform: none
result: 10 psi
